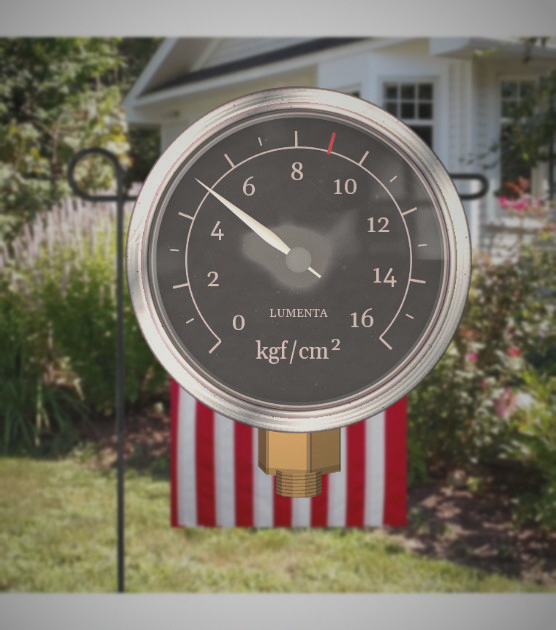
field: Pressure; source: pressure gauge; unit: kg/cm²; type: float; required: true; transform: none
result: 5 kg/cm²
